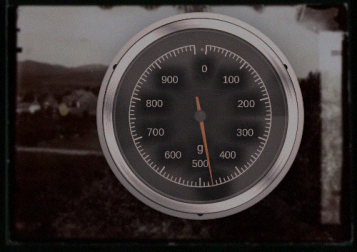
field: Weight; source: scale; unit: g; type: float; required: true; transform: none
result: 470 g
